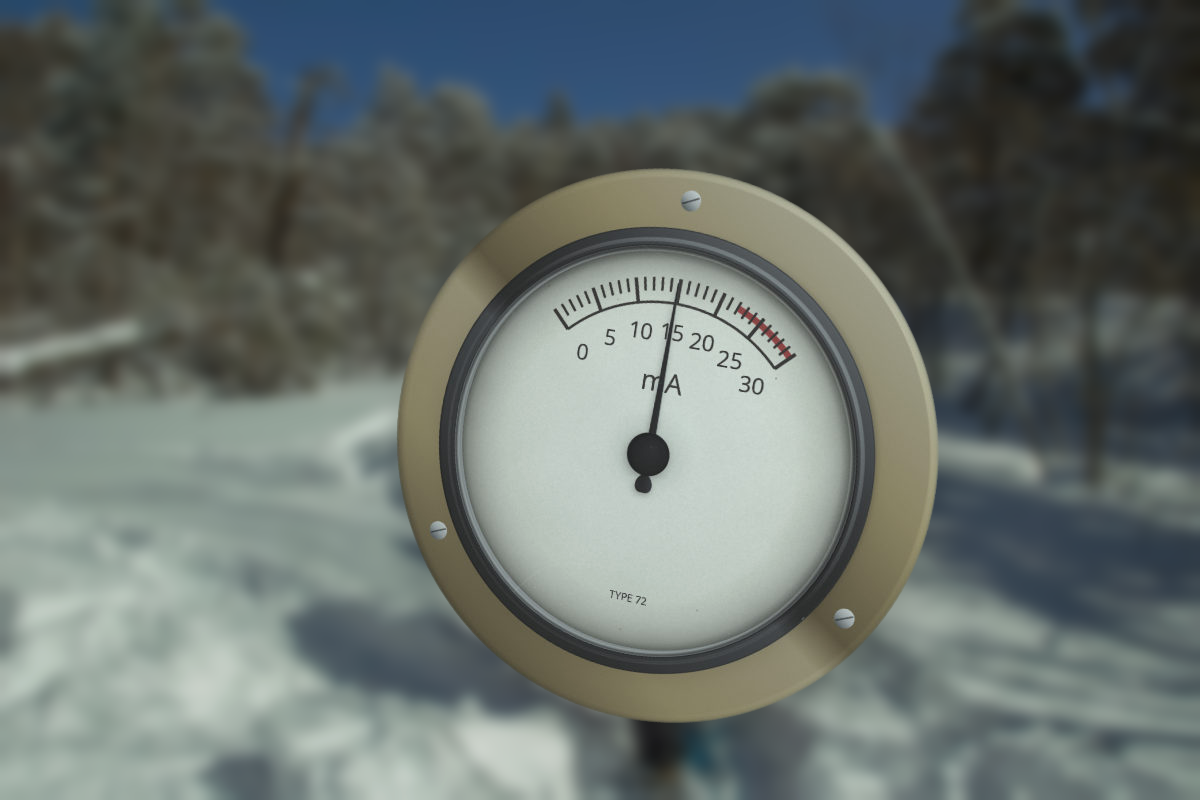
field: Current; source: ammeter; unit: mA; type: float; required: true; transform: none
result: 15 mA
